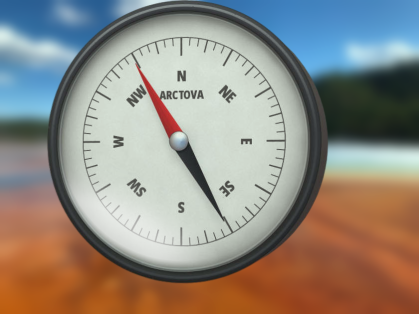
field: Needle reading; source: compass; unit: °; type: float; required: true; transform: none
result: 330 °
